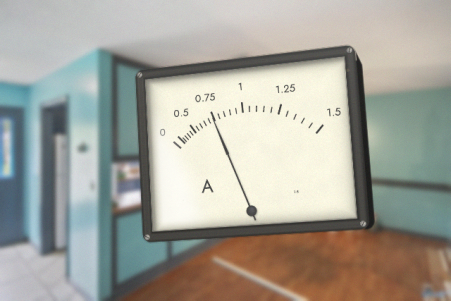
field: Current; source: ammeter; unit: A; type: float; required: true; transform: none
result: 0.75 A
